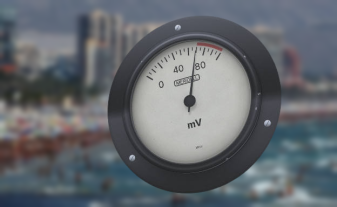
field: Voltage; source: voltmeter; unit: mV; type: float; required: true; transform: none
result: 70 mV
